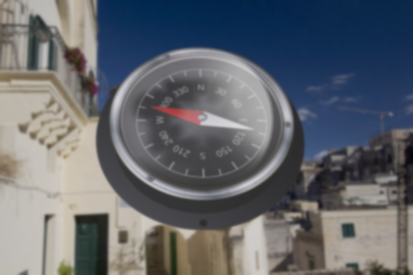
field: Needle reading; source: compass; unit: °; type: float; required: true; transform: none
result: 285 °
